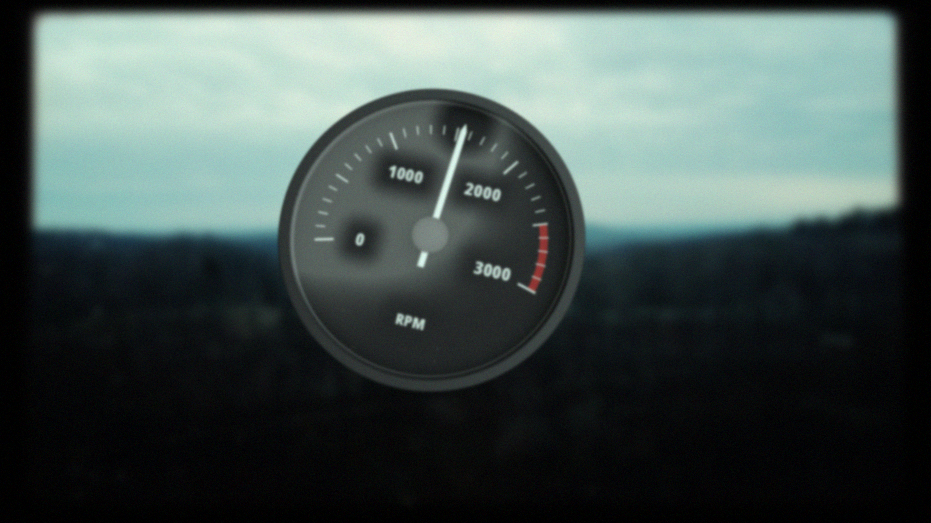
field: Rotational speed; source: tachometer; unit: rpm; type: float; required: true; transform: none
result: 1550 rpm
